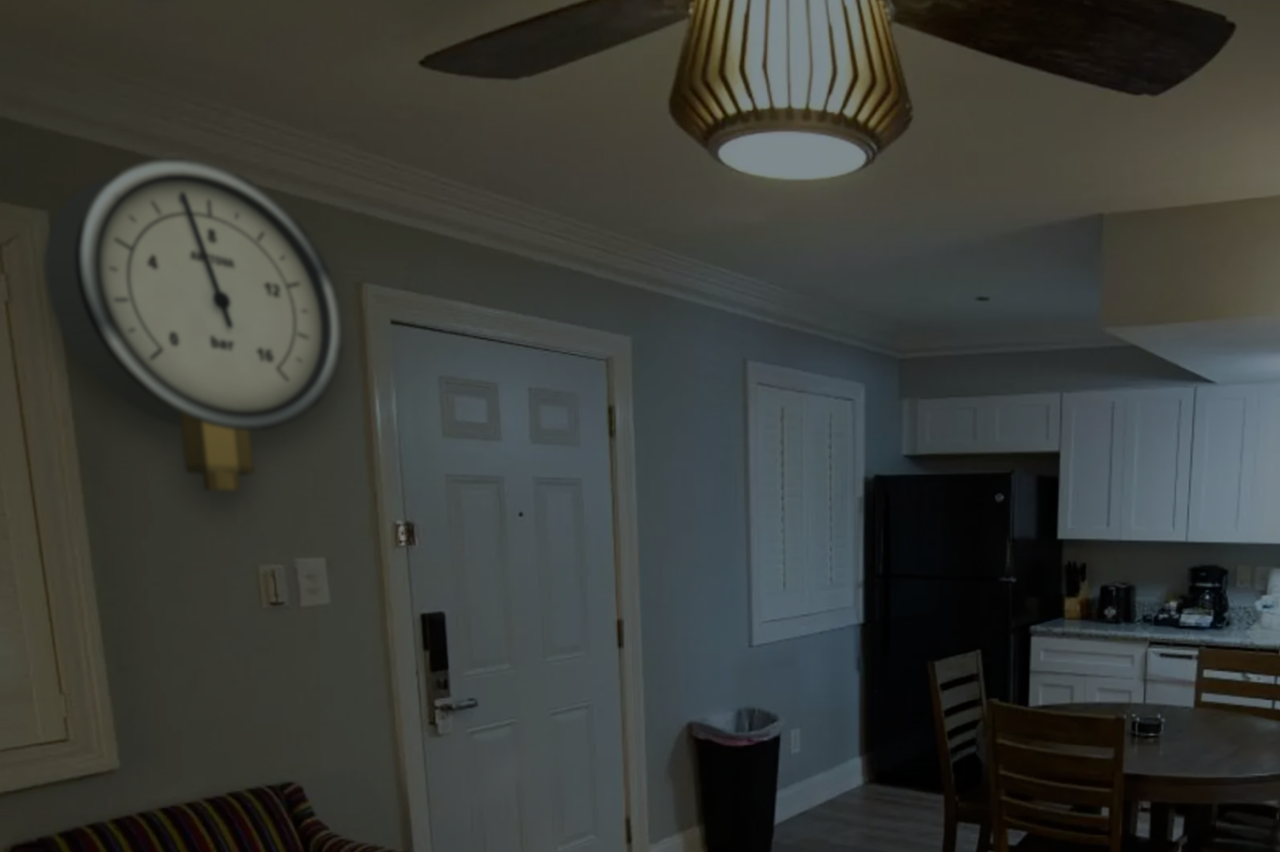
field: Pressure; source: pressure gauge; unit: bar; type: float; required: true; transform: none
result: 7 bar
